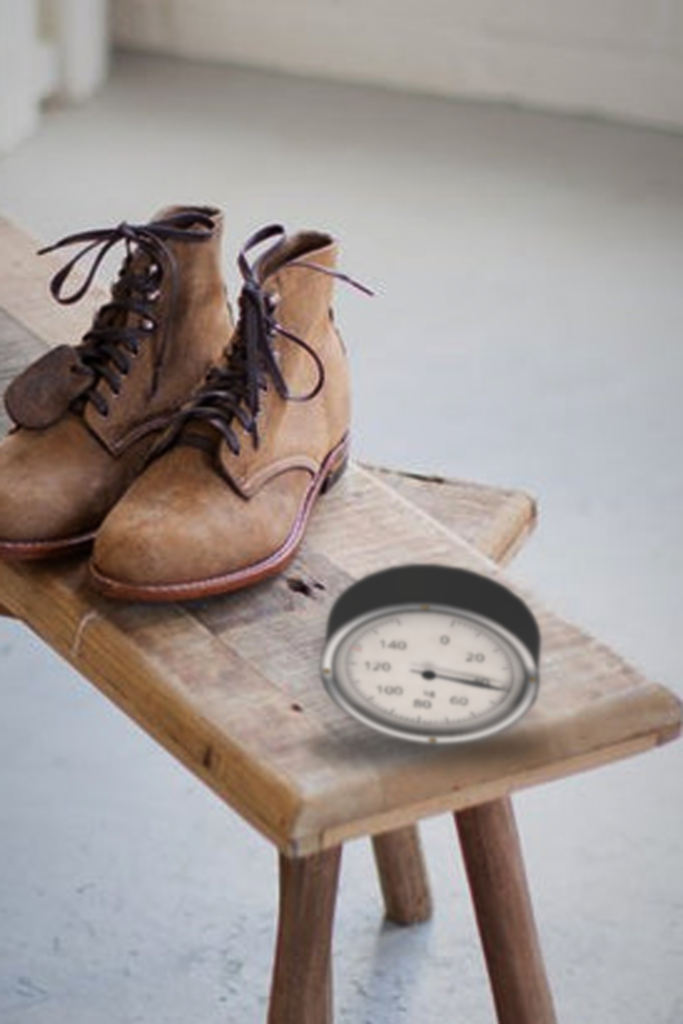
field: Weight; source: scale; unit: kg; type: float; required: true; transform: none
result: 40 kg
